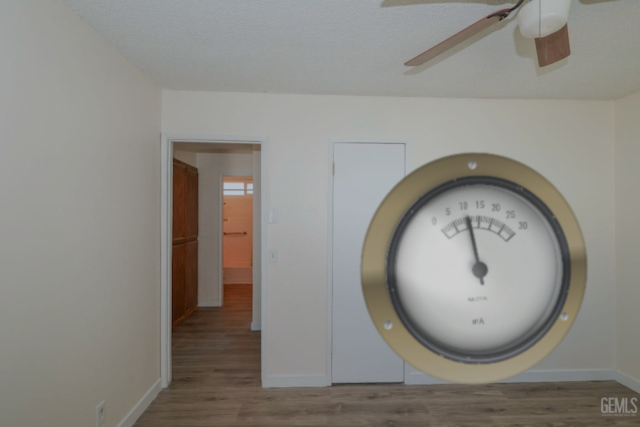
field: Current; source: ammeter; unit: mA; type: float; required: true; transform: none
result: 10 mA
